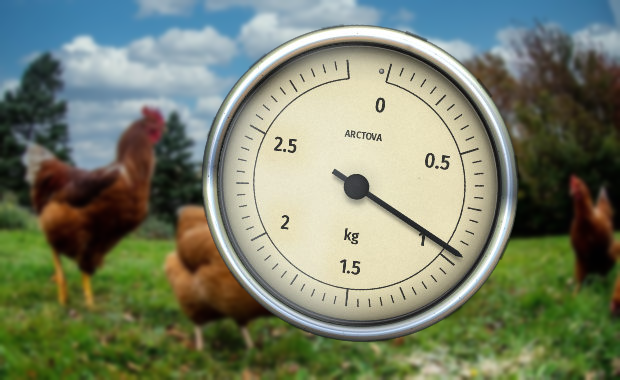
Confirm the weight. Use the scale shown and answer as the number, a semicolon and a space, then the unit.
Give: 0.95; kg
